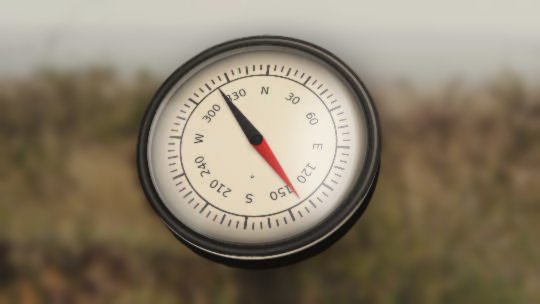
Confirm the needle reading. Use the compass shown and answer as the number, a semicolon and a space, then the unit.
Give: 140; °
